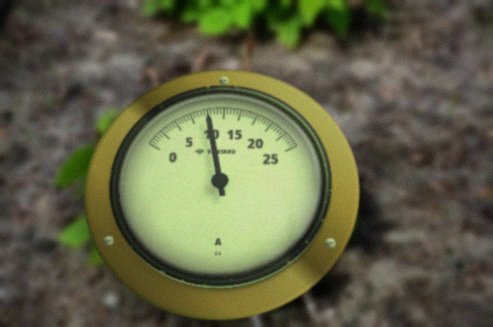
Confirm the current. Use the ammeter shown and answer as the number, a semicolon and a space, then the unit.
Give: 10; A
